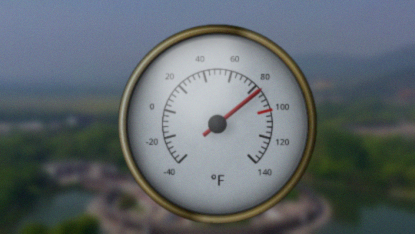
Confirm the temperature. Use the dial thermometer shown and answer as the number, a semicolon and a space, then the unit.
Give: 84; °F
